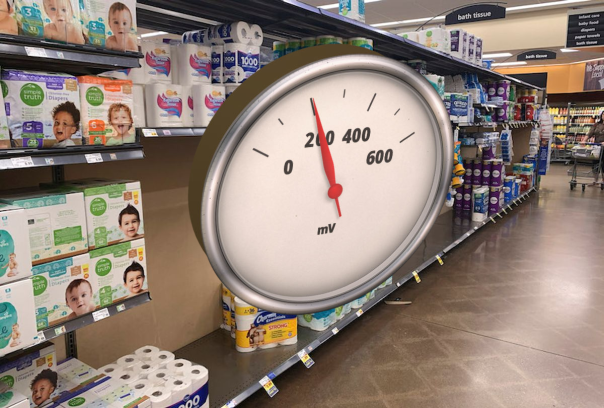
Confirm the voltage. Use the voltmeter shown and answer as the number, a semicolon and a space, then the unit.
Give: 200; mV
